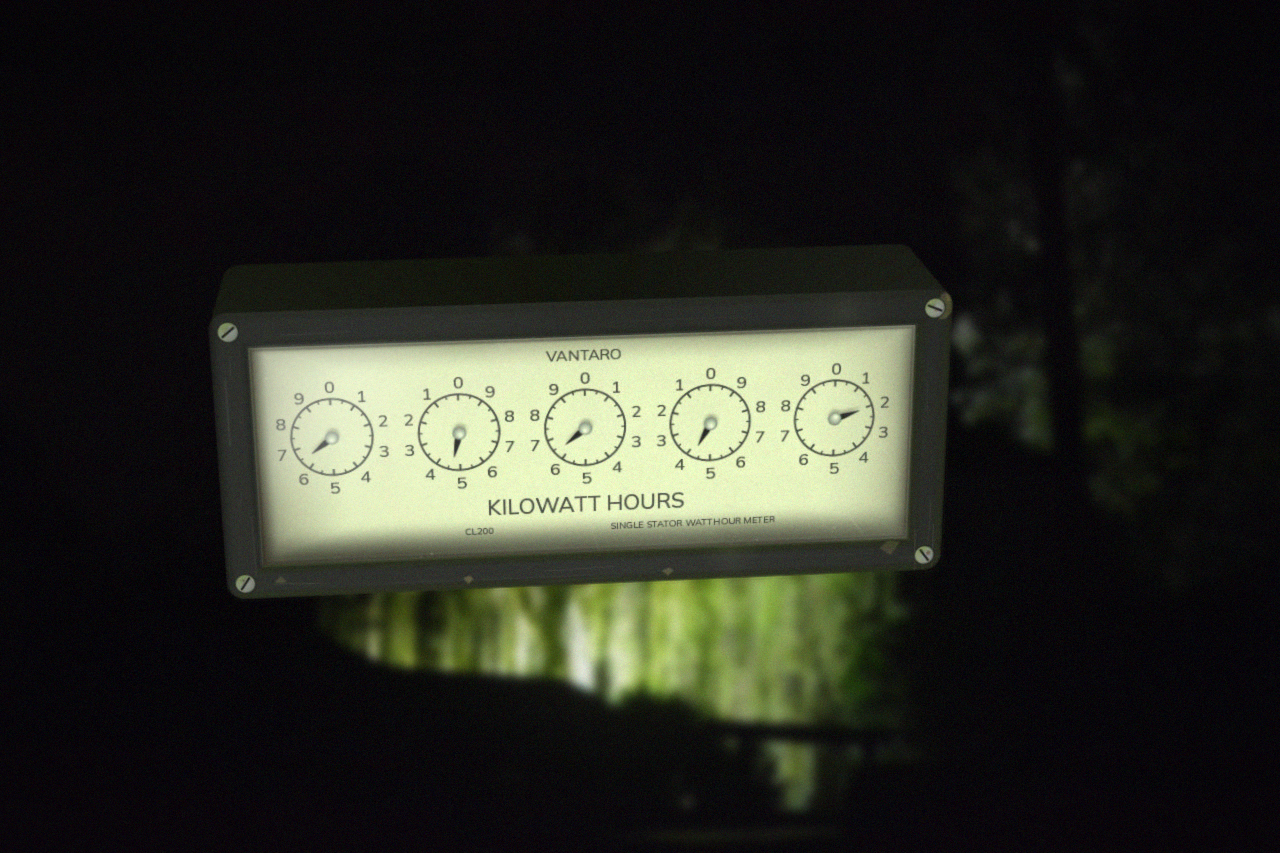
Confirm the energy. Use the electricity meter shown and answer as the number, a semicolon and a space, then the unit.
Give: 64642; kWh
